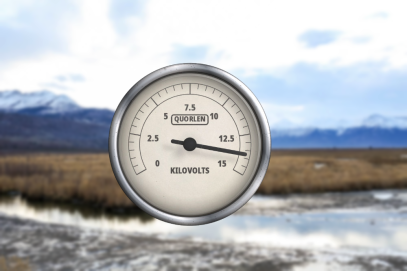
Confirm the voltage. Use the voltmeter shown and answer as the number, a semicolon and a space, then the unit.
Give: 13.75; kV
